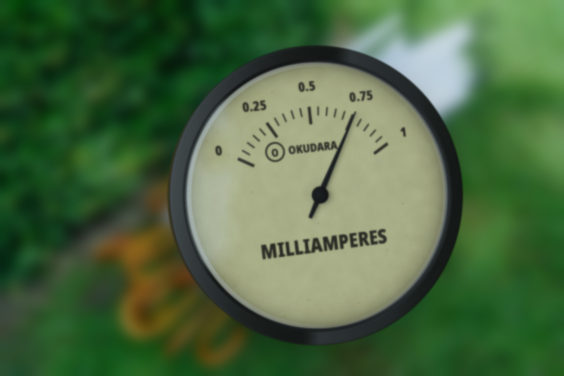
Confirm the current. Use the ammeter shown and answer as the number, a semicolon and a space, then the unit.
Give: 0.75; mA
